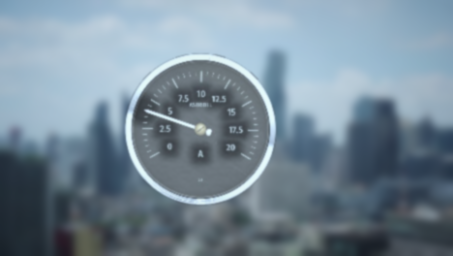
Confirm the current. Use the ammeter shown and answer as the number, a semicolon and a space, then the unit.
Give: 4; A
